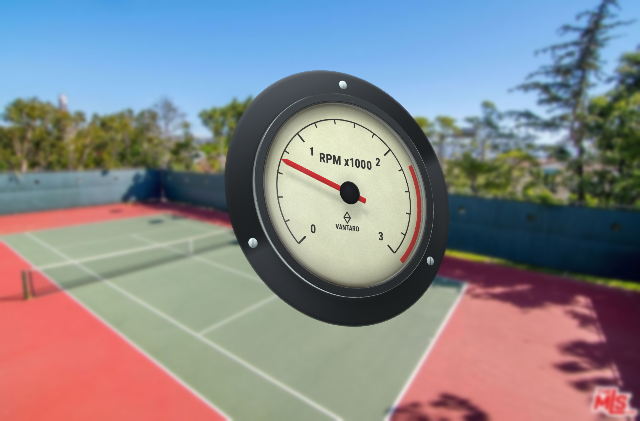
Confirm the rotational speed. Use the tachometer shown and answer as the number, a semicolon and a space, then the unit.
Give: 700; rpm
